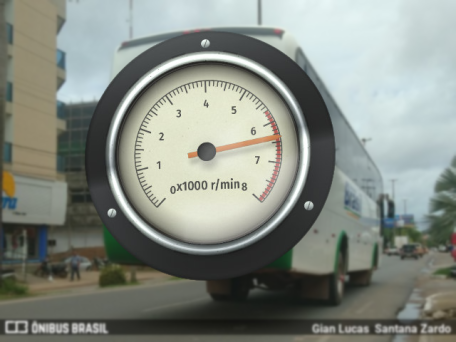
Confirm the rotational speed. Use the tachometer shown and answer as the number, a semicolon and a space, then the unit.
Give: 6400; rpm
